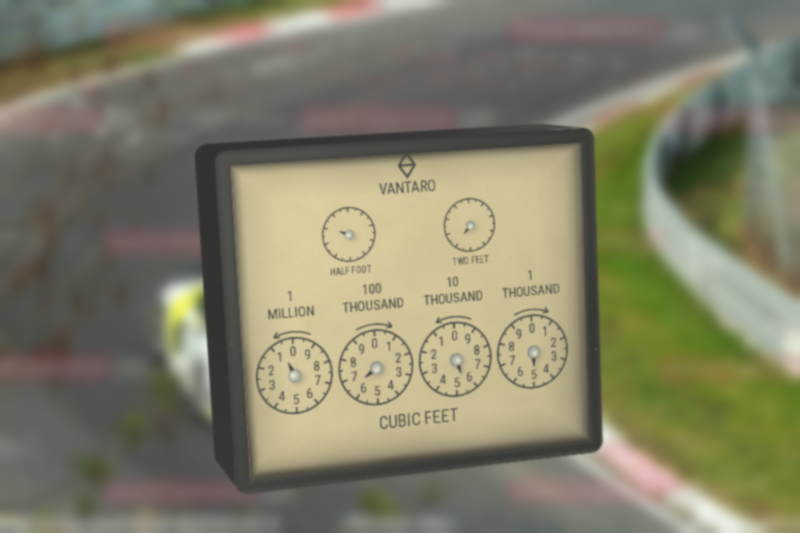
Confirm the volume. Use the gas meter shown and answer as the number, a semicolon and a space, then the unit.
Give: 65500; ft³
